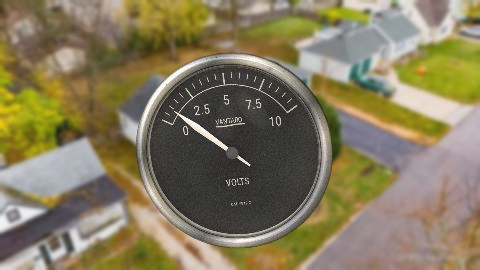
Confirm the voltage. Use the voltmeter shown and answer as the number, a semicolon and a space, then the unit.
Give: 1; V
